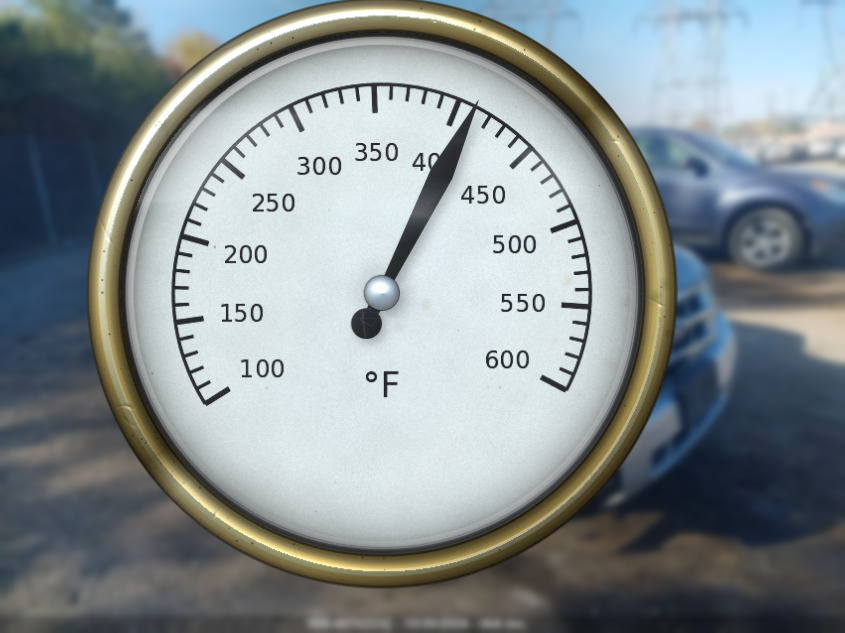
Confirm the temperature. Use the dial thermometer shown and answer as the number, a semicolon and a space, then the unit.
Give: 410; °F
